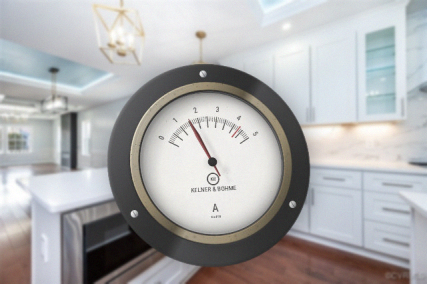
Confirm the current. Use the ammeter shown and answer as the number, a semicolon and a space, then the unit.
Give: 1.5; A
